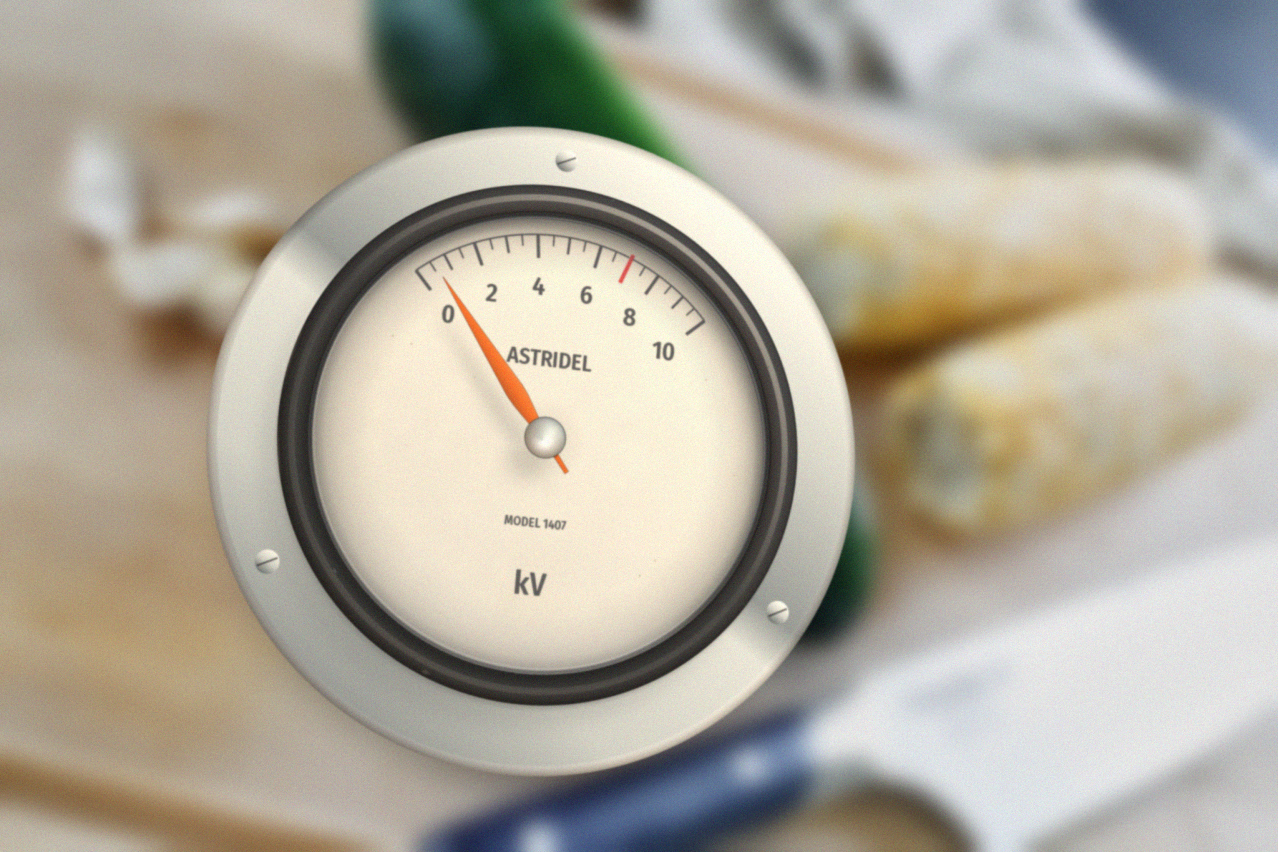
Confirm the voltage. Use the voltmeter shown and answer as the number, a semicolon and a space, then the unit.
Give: 0.5; kV
